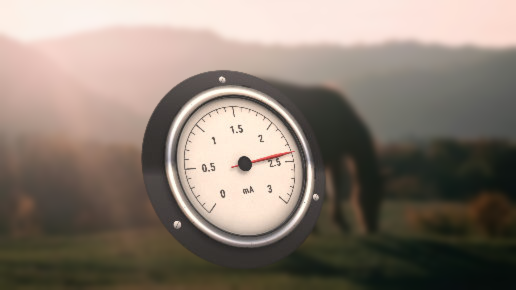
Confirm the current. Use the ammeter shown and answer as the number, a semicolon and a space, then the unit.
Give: 2.4; mA
